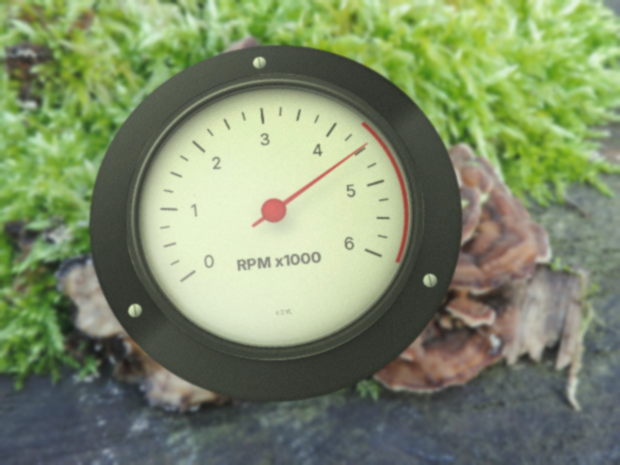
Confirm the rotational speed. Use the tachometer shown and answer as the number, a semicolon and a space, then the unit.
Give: 4500; rpm
